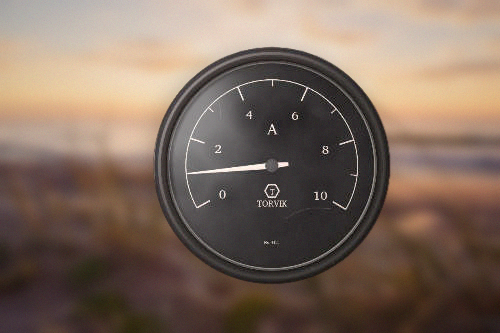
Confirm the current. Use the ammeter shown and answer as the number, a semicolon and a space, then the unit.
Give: 1; A
